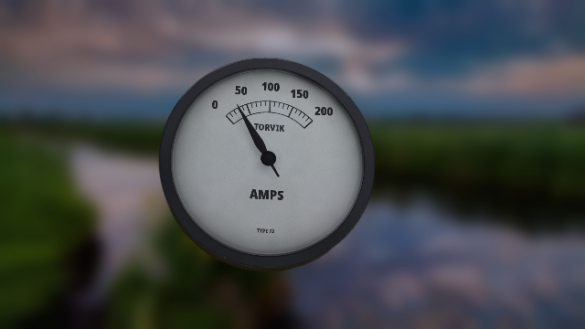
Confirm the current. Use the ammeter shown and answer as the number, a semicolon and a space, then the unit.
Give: 30; A
